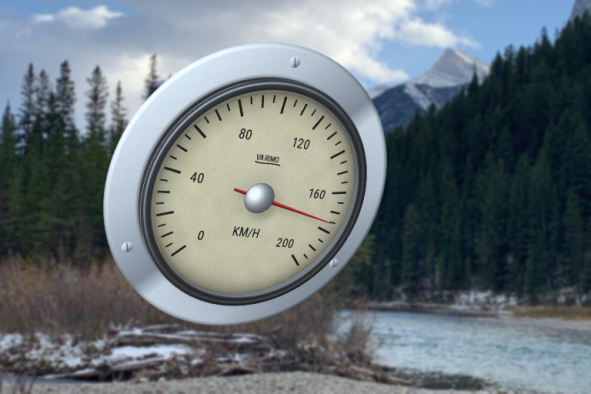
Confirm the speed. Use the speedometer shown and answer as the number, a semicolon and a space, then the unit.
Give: 175; km/h
